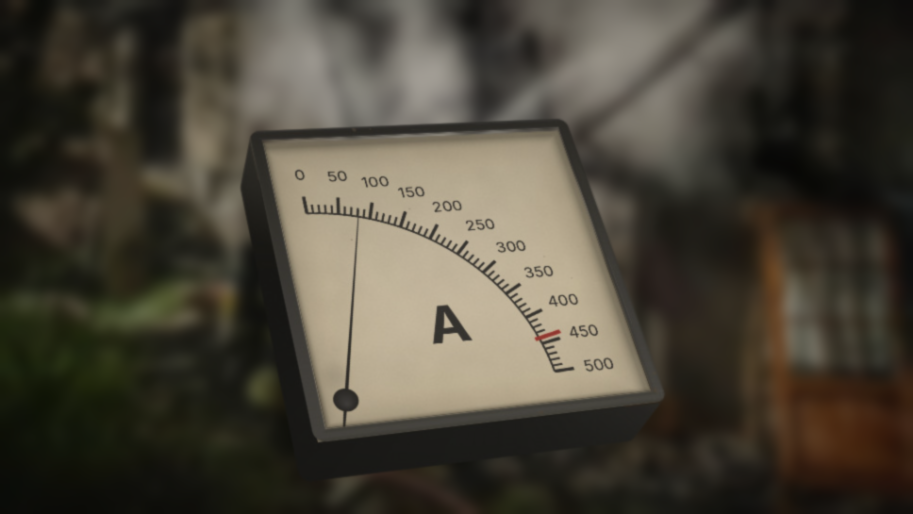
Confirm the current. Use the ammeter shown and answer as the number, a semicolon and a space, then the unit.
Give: 80; A
